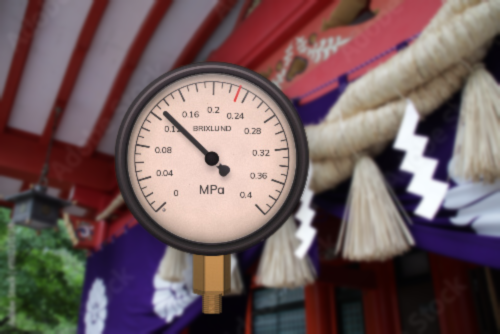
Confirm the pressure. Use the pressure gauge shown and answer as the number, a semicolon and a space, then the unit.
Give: 0.13; MPa
